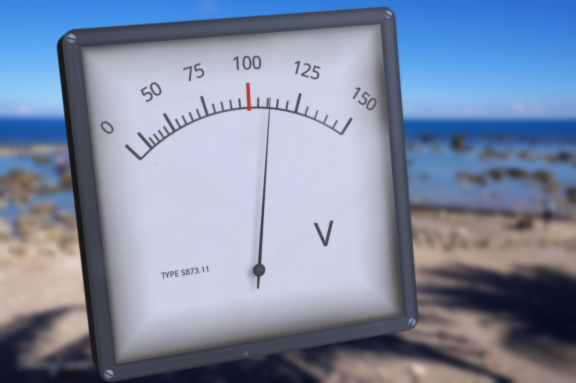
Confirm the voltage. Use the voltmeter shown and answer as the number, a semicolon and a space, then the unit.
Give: 110; V
